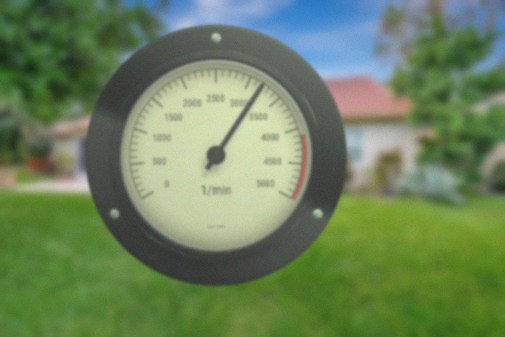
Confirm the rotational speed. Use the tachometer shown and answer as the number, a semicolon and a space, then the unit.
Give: 3200; rpm
